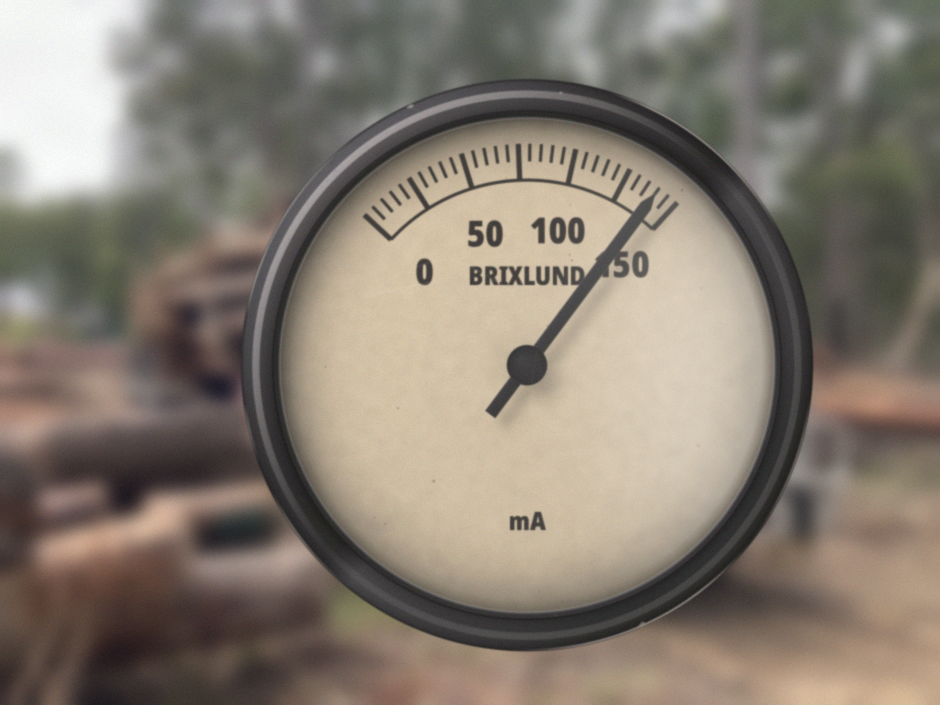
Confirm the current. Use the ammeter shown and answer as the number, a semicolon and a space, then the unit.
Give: 140; mA
